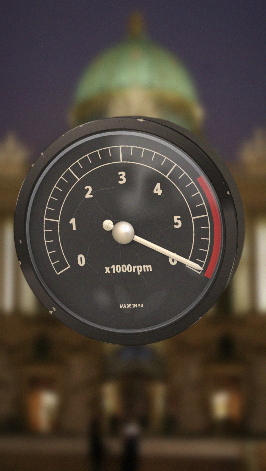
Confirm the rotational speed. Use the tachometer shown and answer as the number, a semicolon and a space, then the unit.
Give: 5900; rpm
